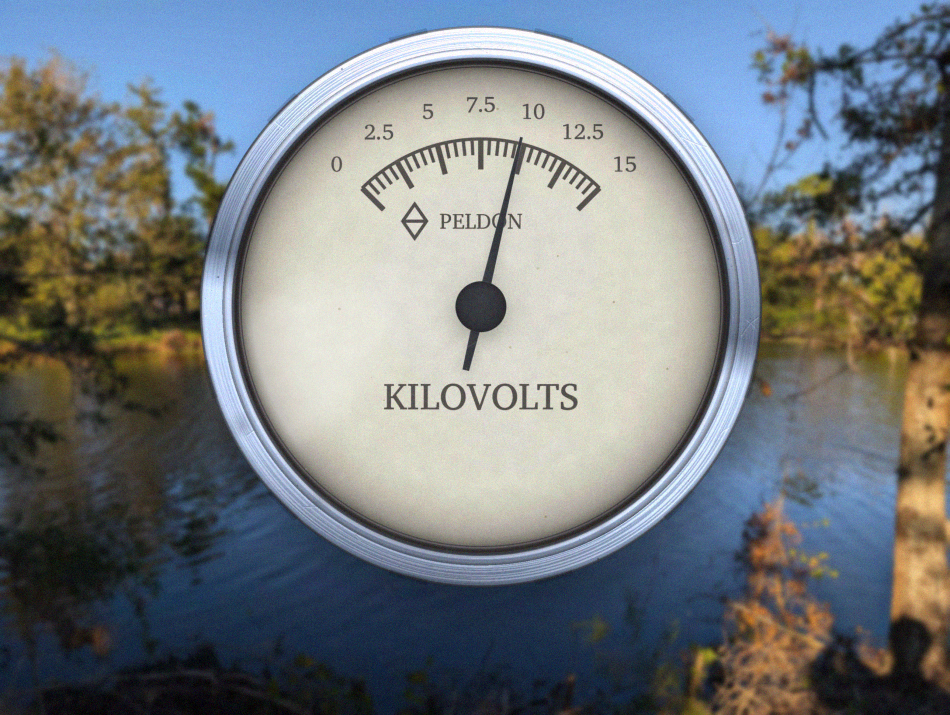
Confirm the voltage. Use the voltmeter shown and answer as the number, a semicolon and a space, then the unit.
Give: 9.75; kV
